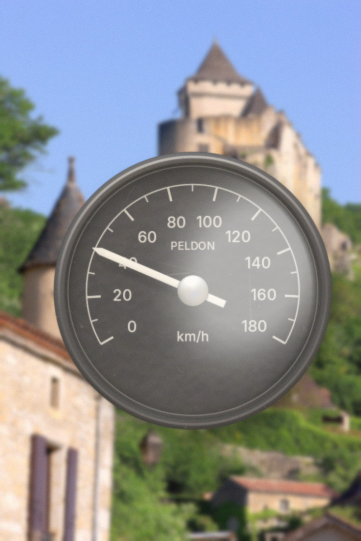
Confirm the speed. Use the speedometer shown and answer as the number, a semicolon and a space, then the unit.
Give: 40; km/h
